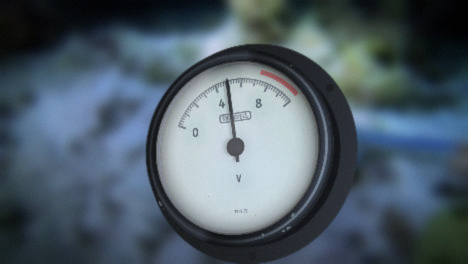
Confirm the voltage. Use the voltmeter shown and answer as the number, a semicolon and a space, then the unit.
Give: 5; V
